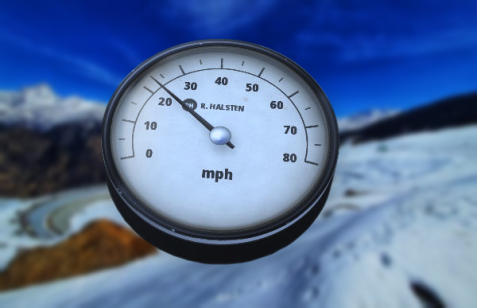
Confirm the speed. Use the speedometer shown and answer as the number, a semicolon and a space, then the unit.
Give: 22.5; mph
